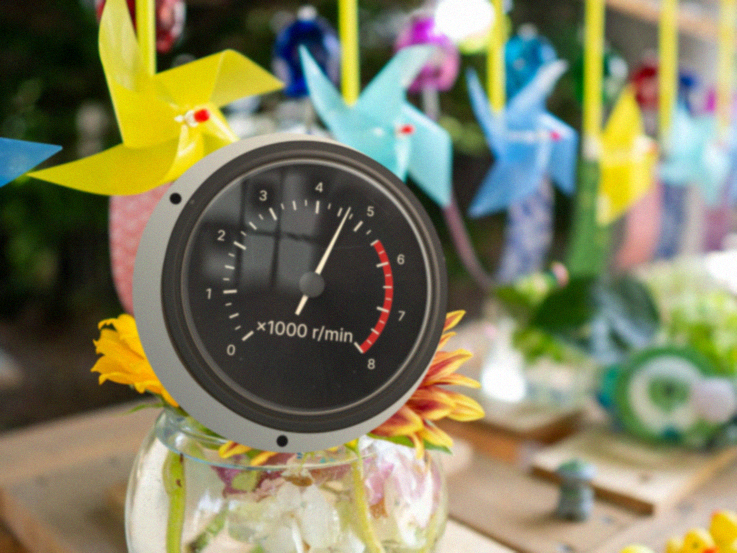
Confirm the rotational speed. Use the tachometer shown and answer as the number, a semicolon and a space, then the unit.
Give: 4625; rpm
